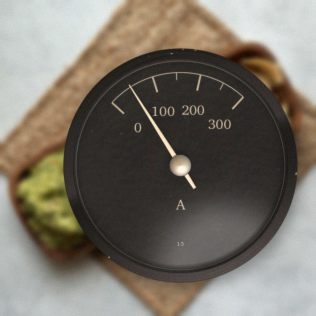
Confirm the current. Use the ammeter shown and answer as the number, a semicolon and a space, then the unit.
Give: 50; A
